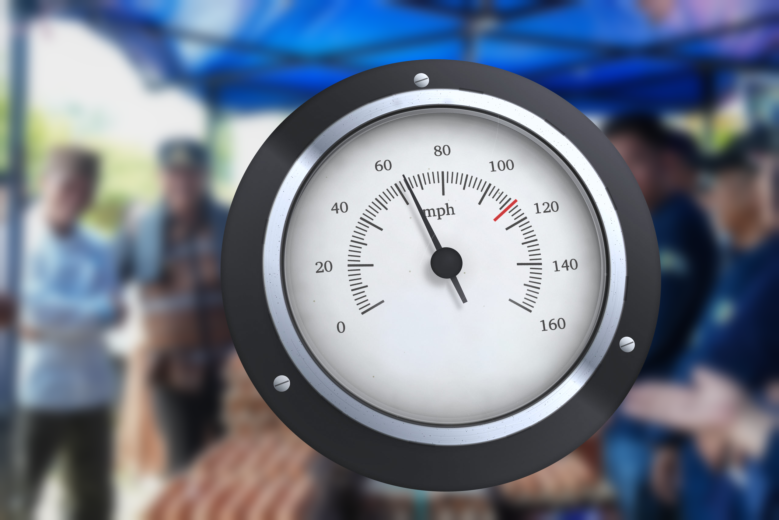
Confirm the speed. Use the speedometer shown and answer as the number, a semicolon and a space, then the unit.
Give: 64; mph
